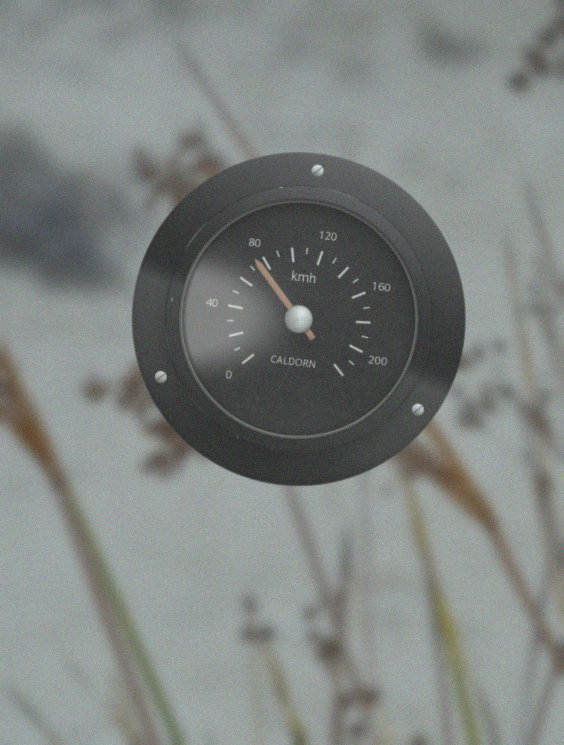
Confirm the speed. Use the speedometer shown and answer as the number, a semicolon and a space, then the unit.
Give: 75; km/h
